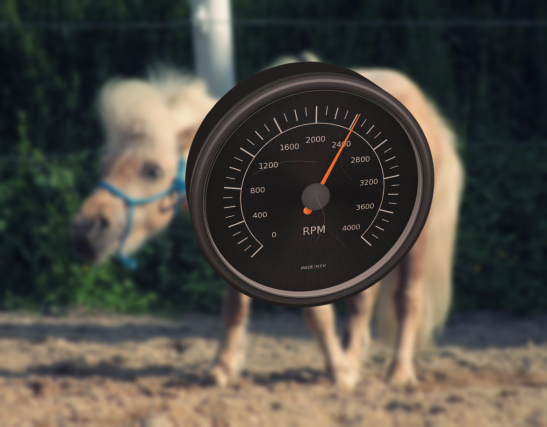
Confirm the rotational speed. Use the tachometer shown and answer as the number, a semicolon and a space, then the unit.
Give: 2400; rpm
